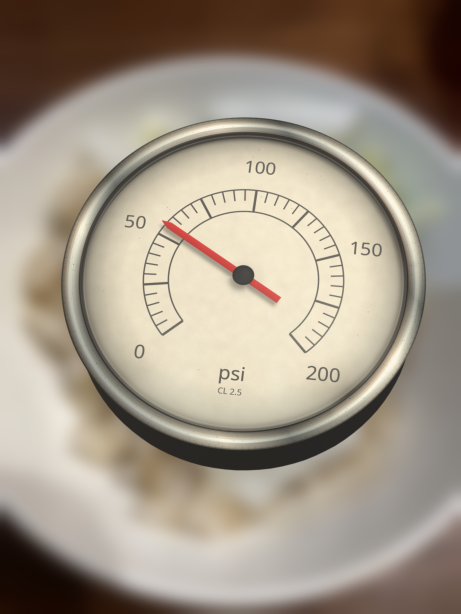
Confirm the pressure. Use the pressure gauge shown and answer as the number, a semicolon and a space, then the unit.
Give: 55; psi
